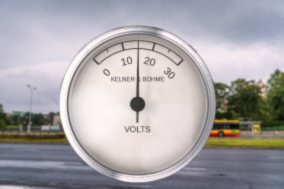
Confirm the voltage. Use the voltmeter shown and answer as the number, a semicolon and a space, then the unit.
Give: 15; V
